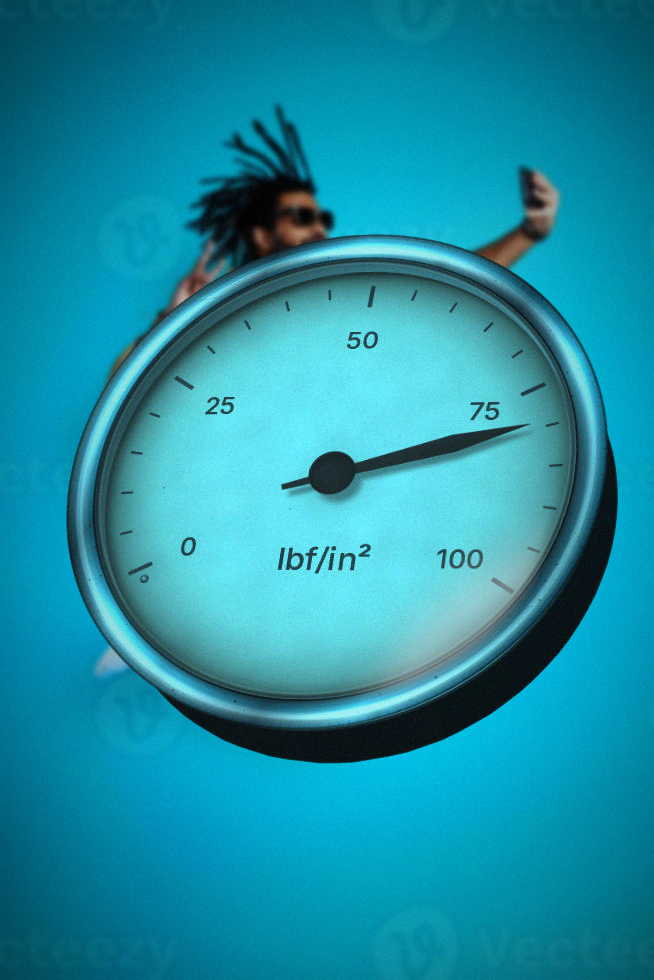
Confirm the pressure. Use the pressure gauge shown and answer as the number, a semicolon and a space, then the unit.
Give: 80; psi
